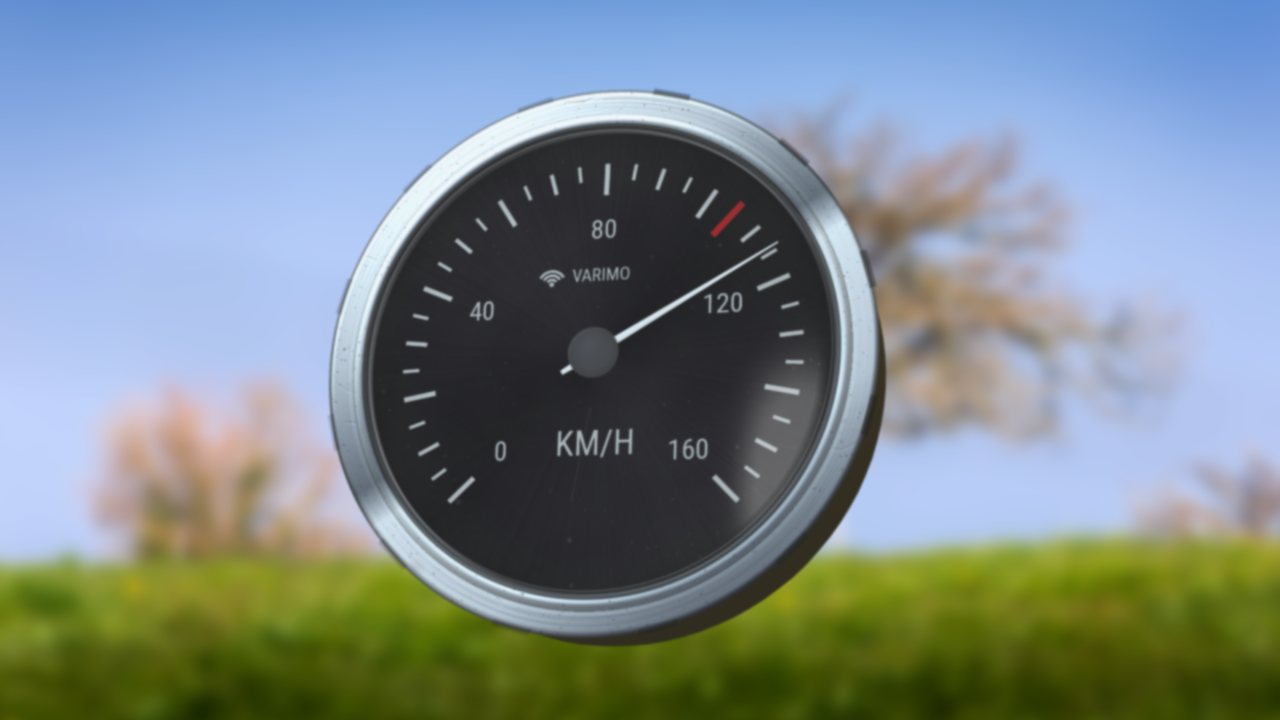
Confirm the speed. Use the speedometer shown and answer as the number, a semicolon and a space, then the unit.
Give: 115; km/h
